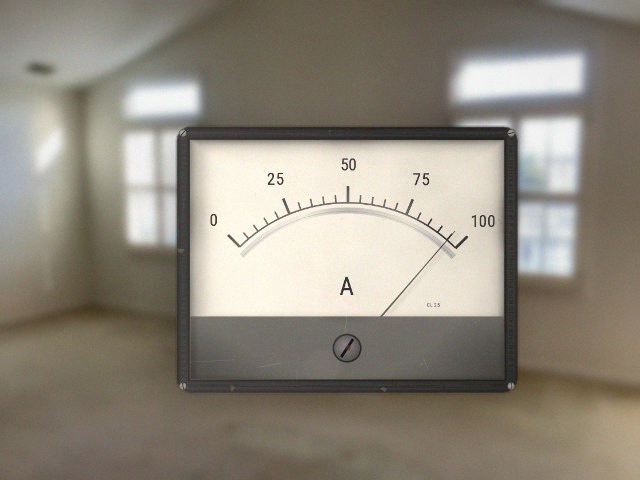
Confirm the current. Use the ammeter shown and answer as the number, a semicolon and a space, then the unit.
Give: 95; A
